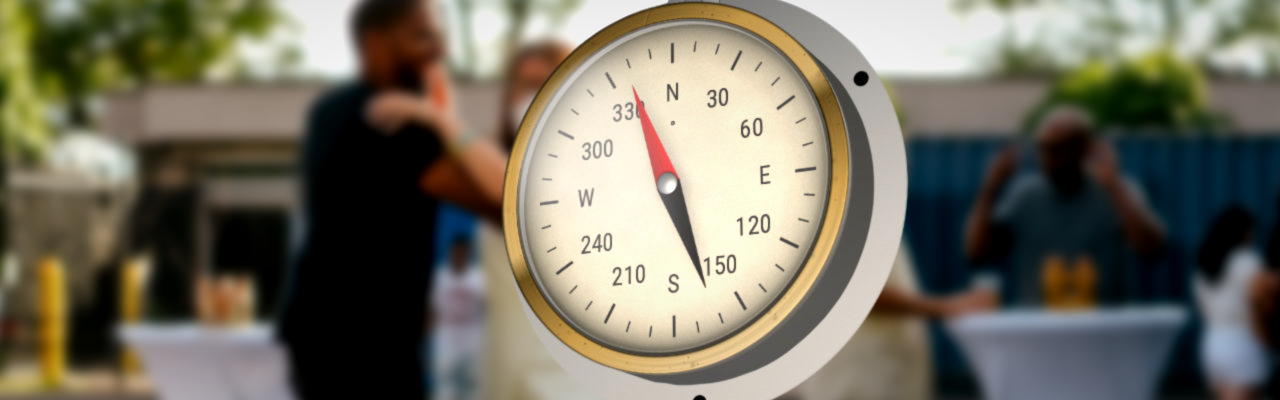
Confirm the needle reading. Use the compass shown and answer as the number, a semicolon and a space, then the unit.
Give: 340; °
